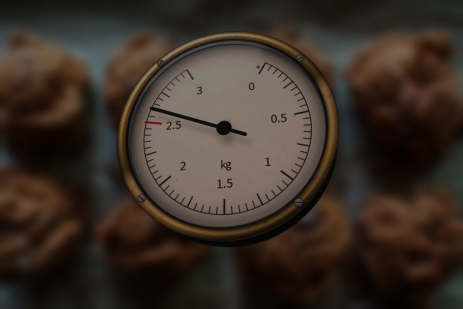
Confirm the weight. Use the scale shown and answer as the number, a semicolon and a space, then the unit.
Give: 2.6; kg
